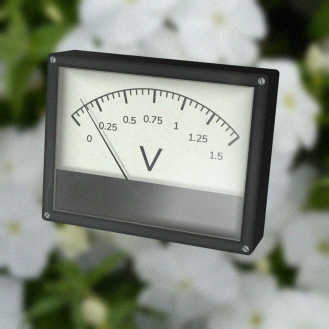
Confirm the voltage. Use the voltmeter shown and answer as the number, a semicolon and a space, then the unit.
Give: 0.15; V
